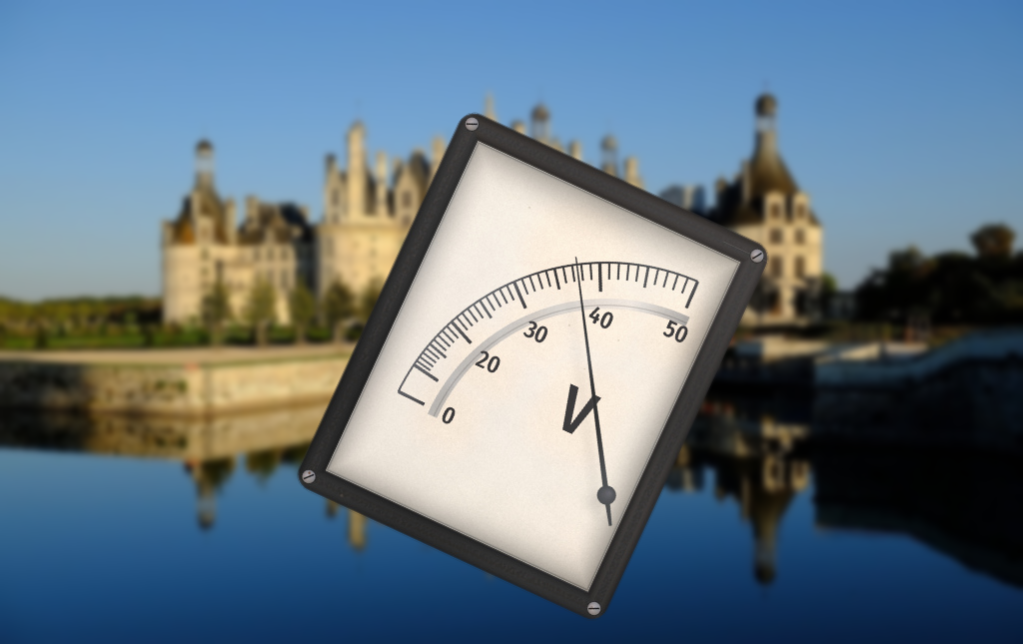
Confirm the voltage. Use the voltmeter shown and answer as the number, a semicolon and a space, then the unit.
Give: 37.5; V
